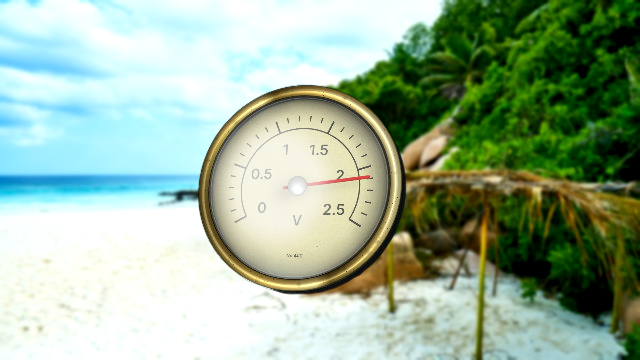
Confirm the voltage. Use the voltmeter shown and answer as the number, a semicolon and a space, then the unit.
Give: 2.1; V
